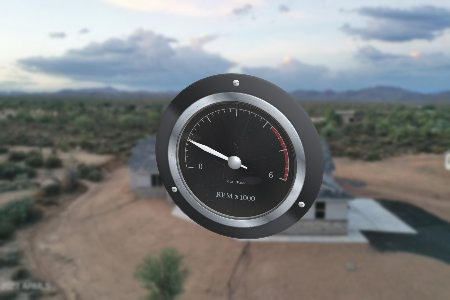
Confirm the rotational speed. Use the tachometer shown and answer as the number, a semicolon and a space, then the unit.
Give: 1000; rpm
